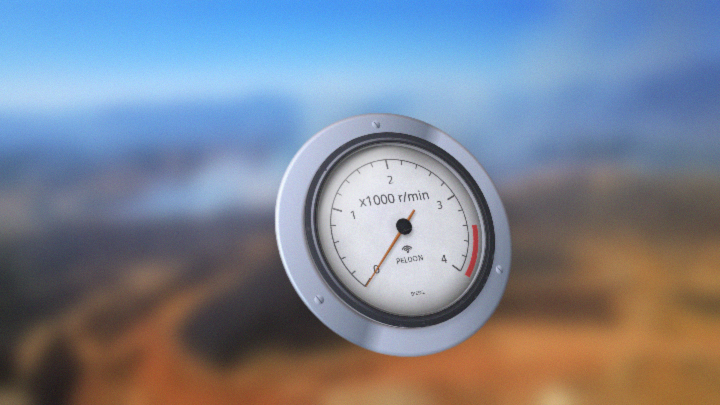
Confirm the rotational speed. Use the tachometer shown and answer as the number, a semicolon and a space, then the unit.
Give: 0; rpm
